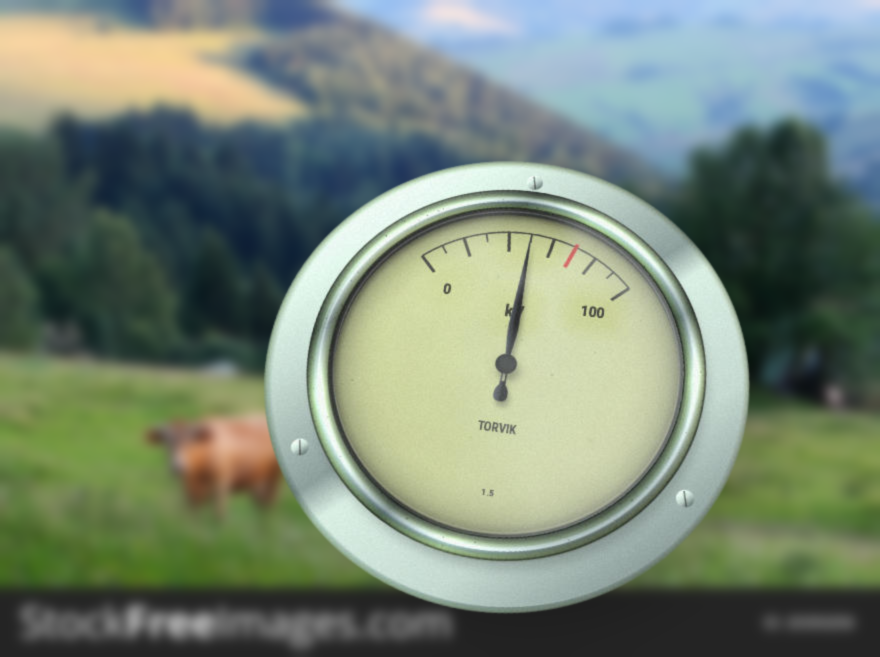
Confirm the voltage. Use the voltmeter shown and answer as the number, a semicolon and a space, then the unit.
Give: 50; kV
